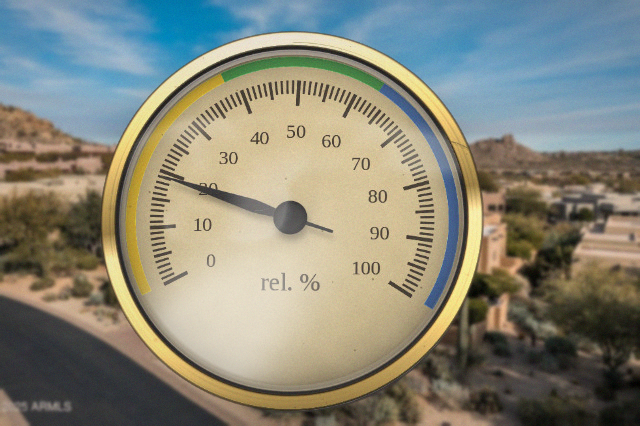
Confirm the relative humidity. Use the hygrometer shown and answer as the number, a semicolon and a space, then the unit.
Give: 19; %
